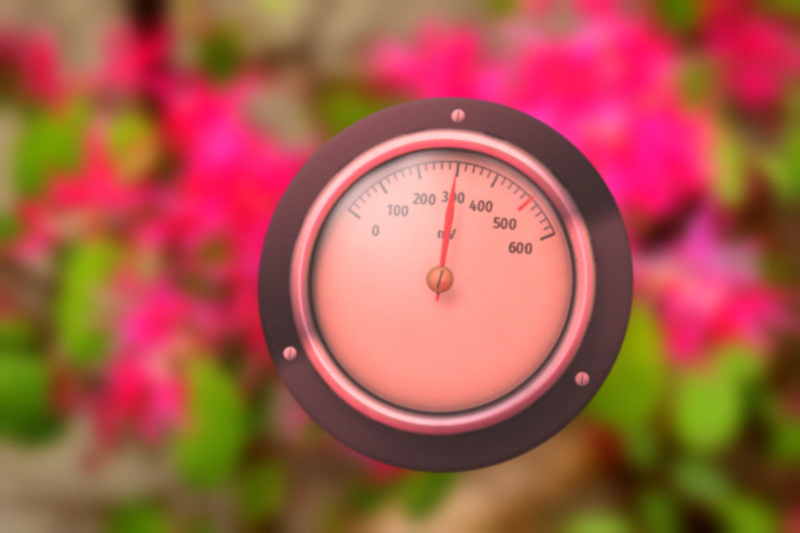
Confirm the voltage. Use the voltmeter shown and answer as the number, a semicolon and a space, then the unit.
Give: 300; mV
